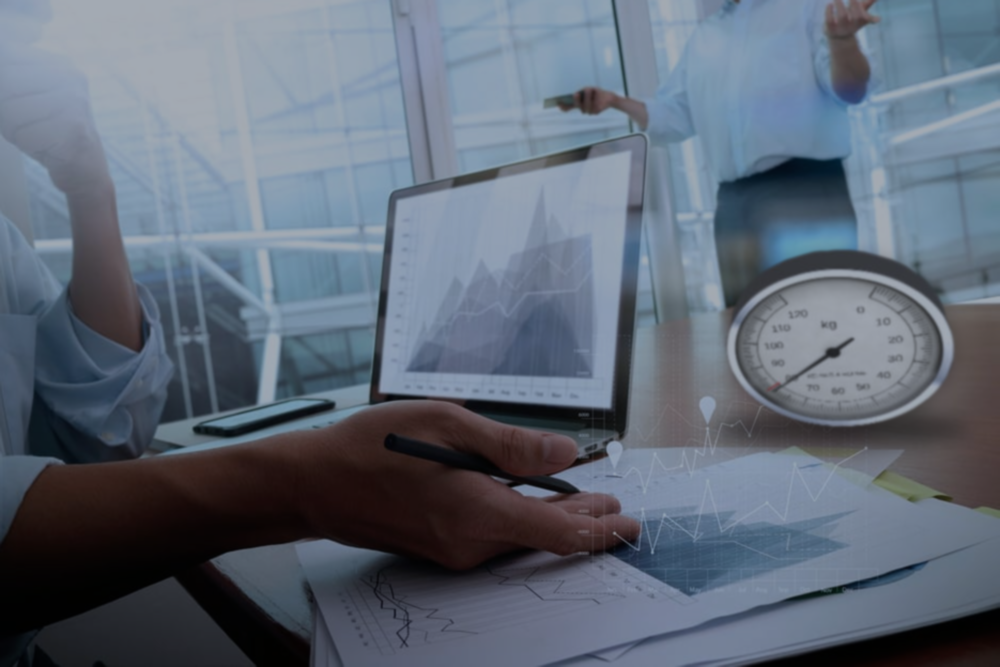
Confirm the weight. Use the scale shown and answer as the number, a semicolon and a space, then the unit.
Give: 80; kg
